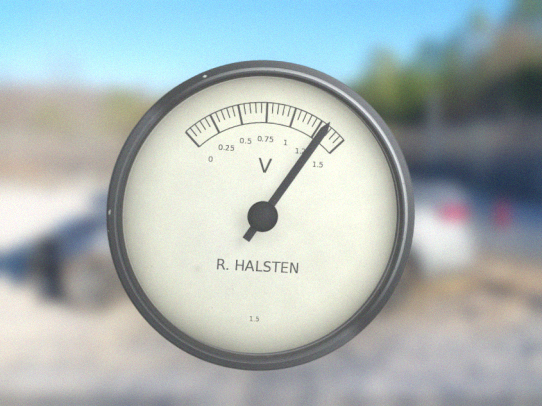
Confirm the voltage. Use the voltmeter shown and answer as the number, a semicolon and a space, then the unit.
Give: 1.3; V
